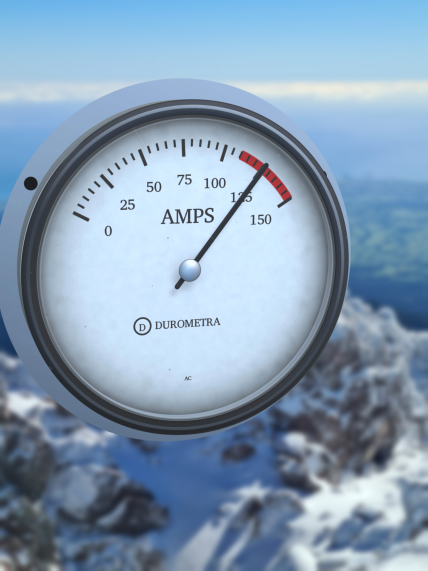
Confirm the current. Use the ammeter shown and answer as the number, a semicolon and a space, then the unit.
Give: 125; A
